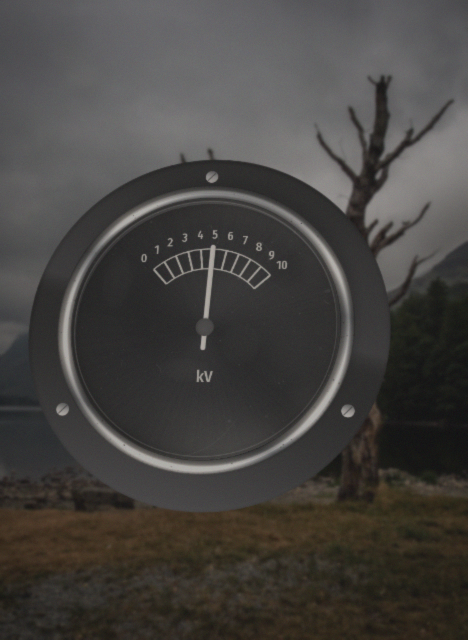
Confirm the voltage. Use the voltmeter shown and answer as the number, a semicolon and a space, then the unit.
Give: 5; kV
